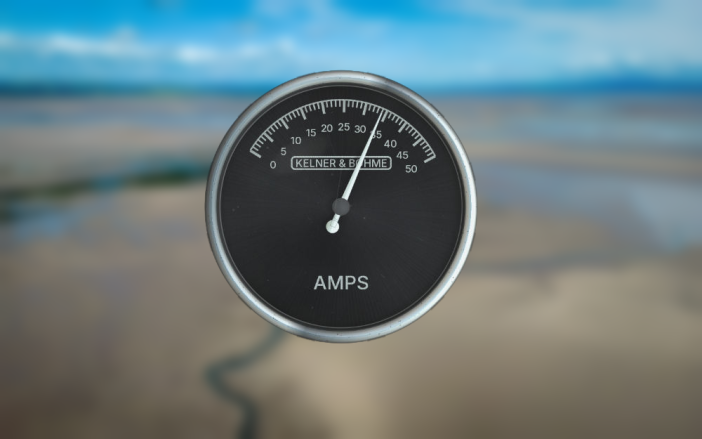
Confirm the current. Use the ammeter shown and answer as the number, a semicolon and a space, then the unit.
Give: 34; A
